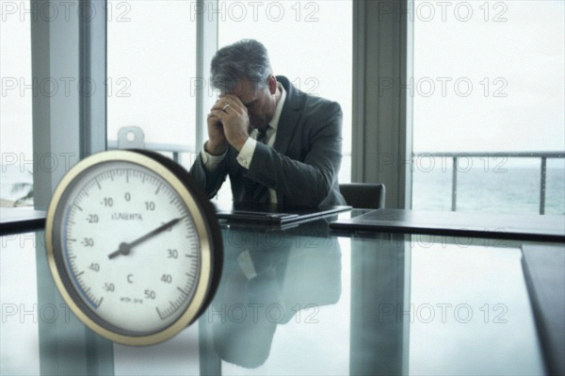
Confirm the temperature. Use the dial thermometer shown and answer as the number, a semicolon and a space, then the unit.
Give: 20; °C
